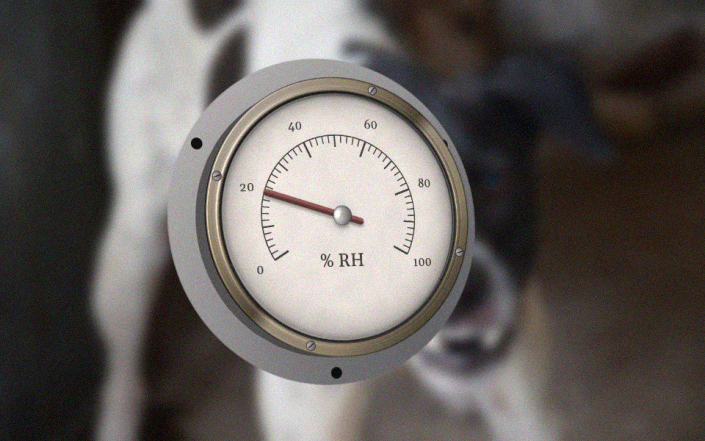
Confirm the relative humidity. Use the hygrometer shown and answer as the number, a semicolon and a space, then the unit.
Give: 20; %
